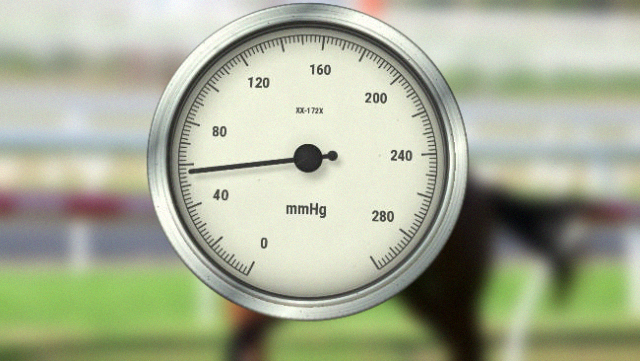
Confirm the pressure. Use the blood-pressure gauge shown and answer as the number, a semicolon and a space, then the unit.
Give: 56; mmHg
